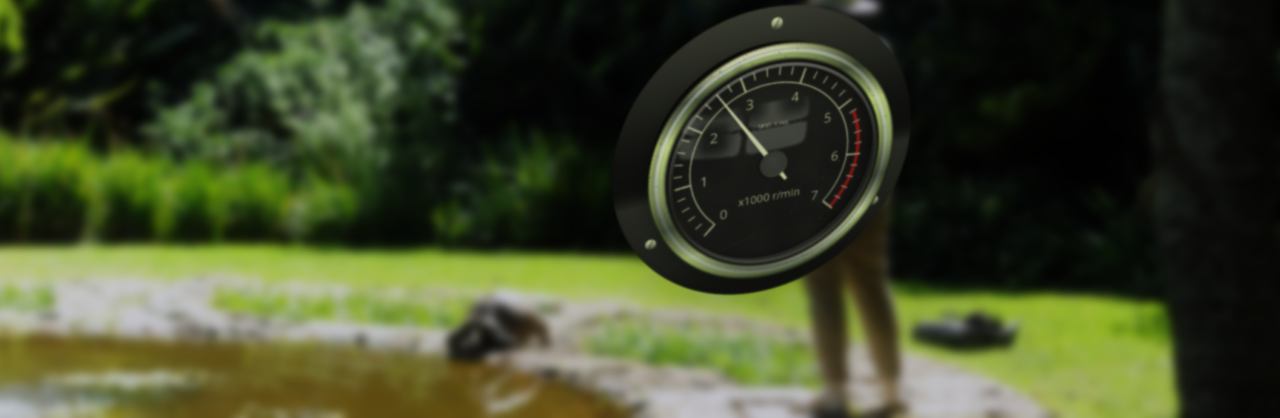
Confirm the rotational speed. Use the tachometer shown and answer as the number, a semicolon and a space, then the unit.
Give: 2600; rpm
